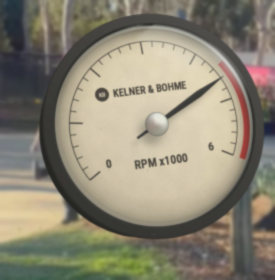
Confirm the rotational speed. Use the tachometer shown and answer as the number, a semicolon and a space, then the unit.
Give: 4600; rpm
